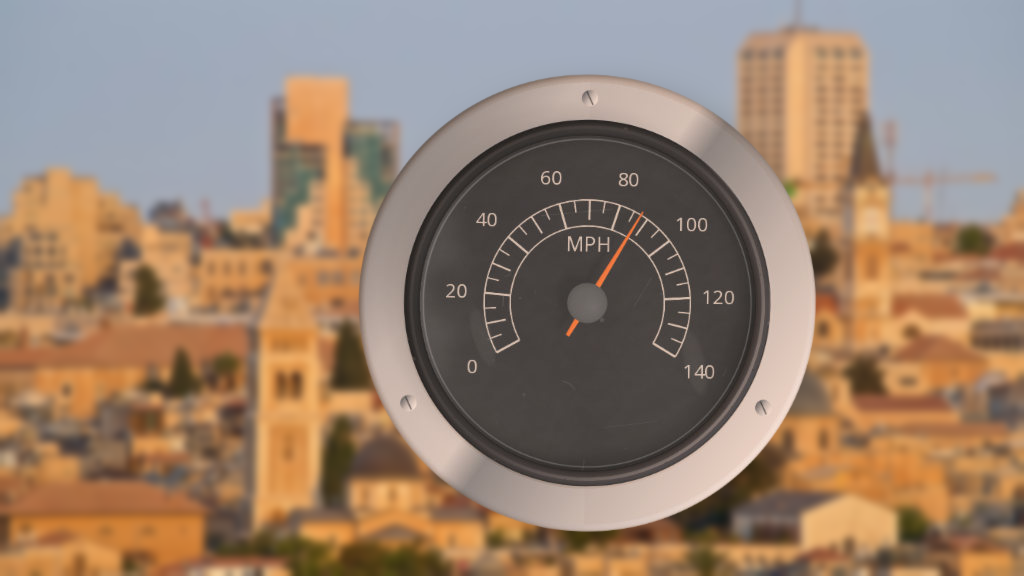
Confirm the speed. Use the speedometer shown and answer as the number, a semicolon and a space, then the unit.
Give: 87.5; mph
